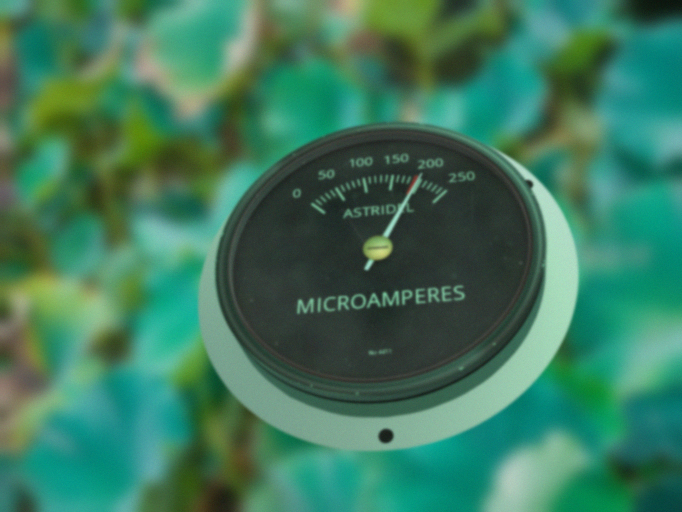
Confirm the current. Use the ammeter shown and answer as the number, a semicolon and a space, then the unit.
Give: 200; µA
